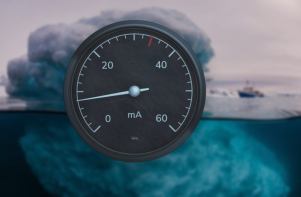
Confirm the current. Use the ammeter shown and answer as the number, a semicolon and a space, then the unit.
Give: 8; mA
